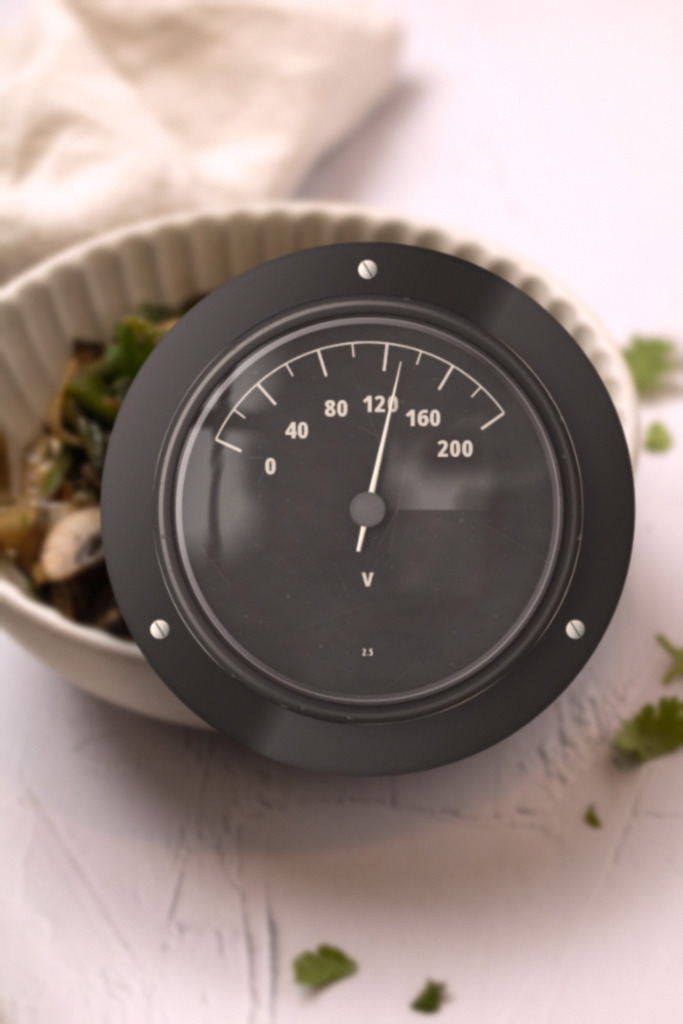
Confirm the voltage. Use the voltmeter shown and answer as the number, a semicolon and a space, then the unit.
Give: 130; V
